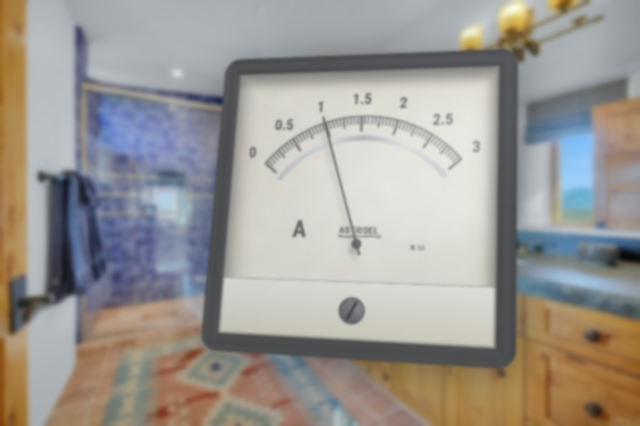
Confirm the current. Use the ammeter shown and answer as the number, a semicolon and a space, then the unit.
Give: 1; A
